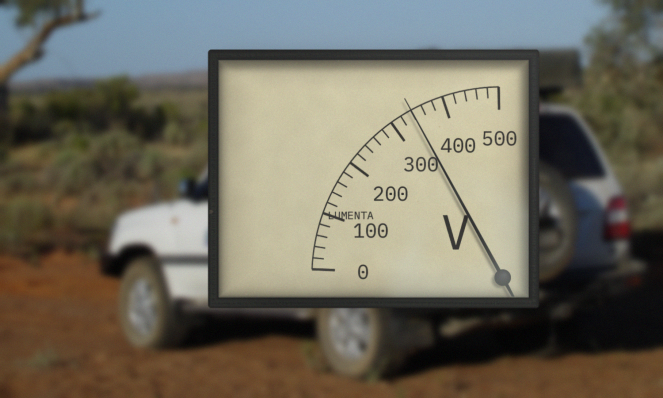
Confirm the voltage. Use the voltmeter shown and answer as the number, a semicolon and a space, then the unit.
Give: 340; V
